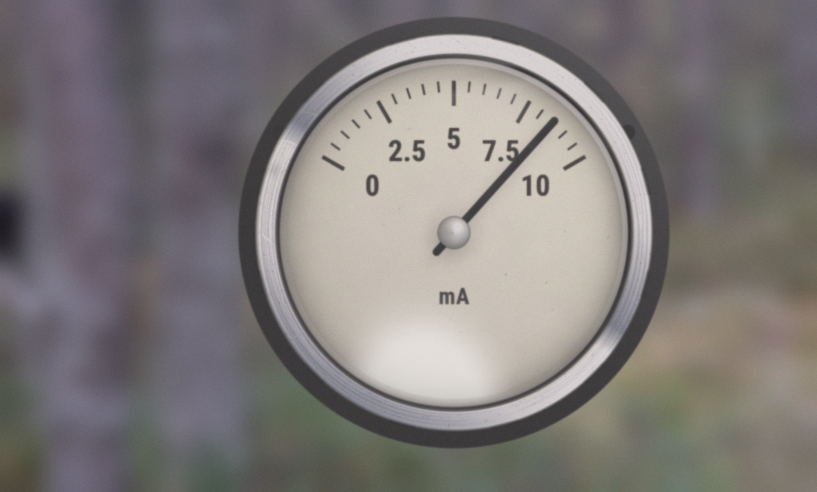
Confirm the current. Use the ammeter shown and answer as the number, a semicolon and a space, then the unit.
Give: 8.5; mA
